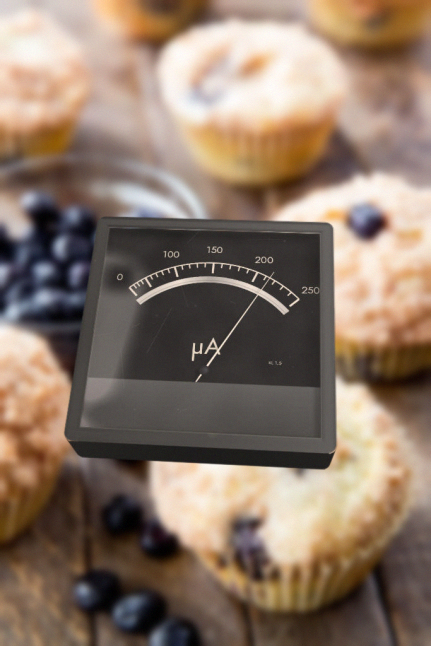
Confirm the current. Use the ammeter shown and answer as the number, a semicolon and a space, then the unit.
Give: 215; µA
